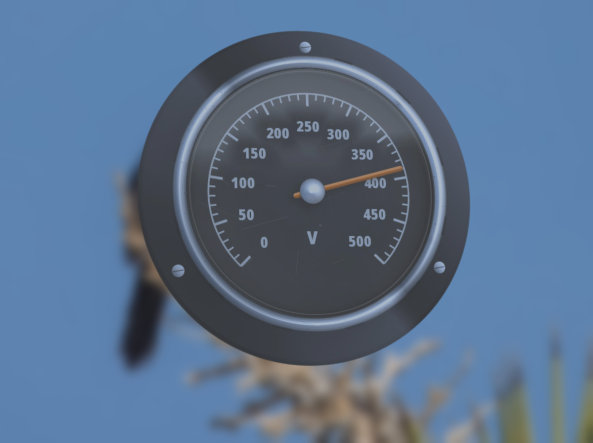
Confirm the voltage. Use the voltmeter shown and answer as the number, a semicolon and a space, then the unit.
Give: 390; V
